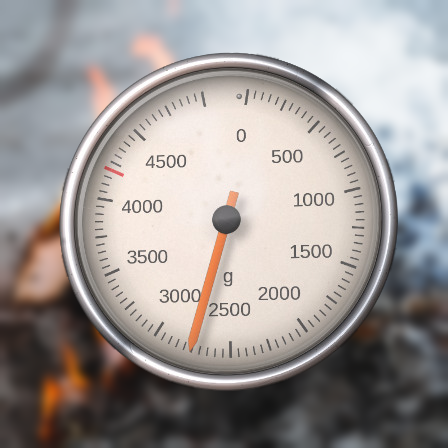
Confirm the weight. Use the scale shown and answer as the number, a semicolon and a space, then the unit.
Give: 2750; g
